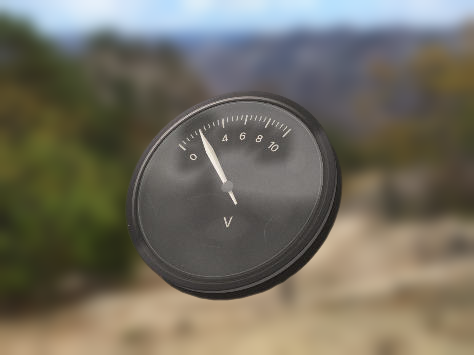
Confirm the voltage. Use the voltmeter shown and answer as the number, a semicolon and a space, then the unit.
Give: 2; V
